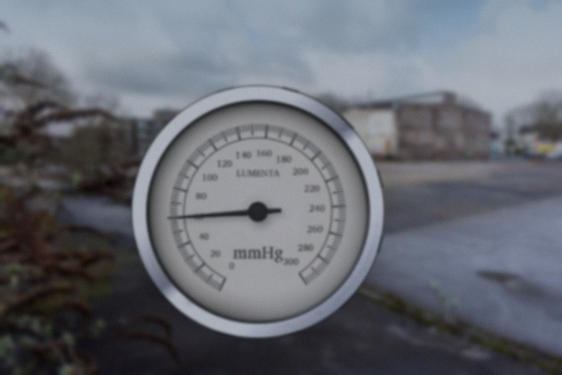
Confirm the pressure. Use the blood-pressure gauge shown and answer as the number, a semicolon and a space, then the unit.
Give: 60; mmHg
